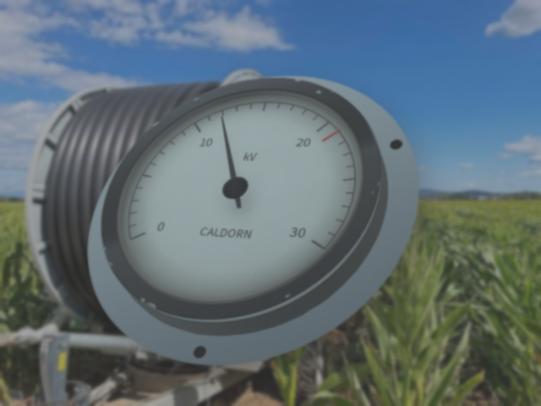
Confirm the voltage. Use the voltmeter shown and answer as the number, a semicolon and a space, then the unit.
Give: 12; kV
